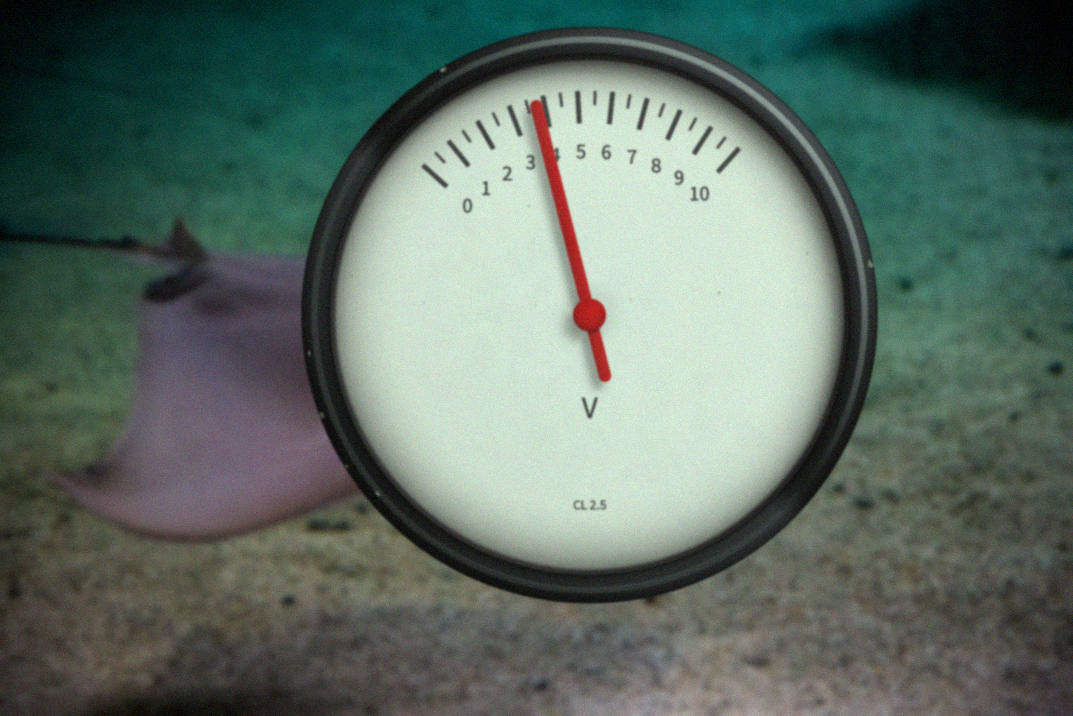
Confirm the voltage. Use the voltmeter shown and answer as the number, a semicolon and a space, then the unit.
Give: 3.75; V
